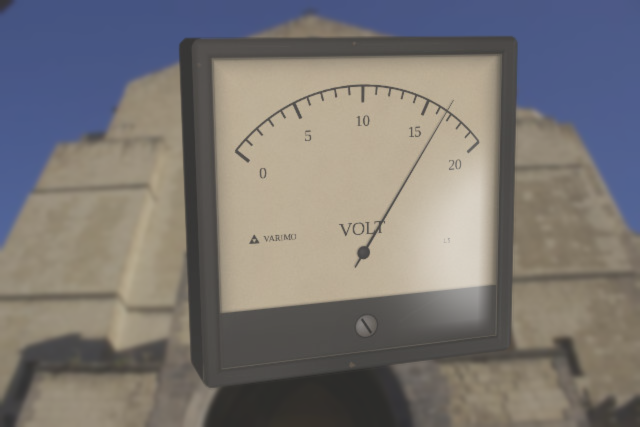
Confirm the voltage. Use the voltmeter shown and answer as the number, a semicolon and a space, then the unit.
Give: 16.5; V
